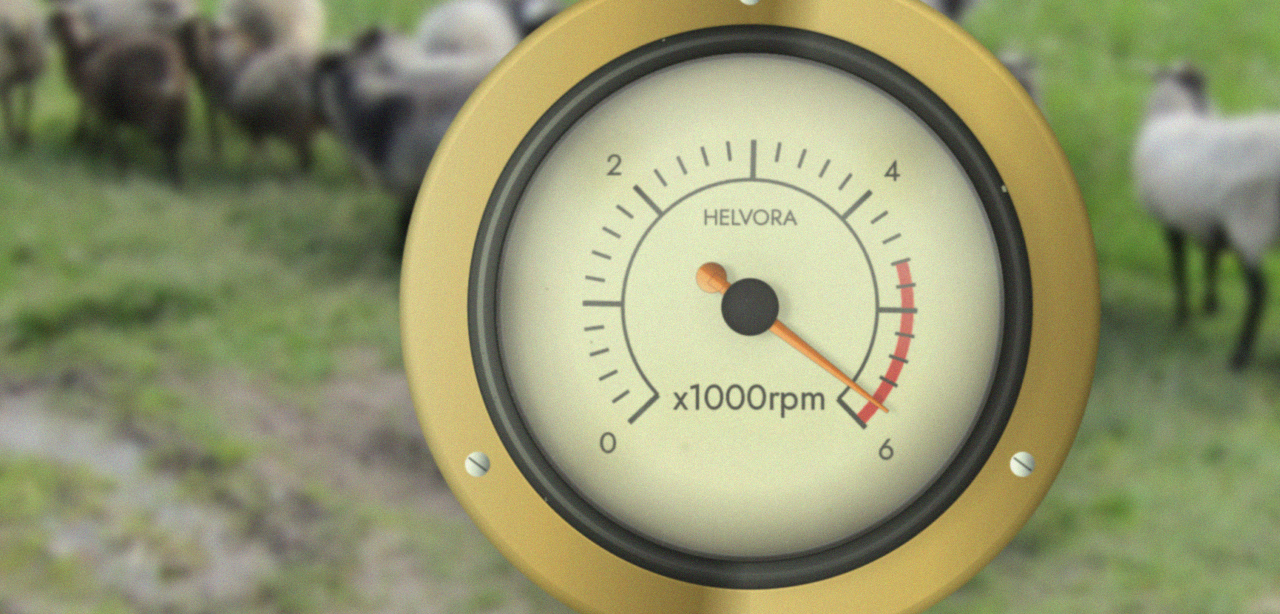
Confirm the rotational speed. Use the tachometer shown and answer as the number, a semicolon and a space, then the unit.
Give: 5800; rpm
